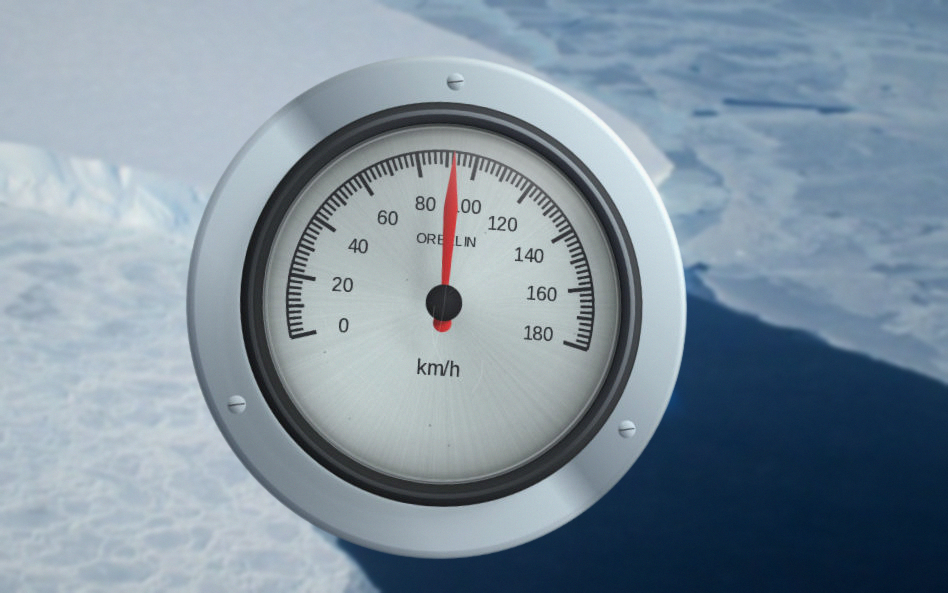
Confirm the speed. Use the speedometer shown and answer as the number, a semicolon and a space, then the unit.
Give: 92; km/h
